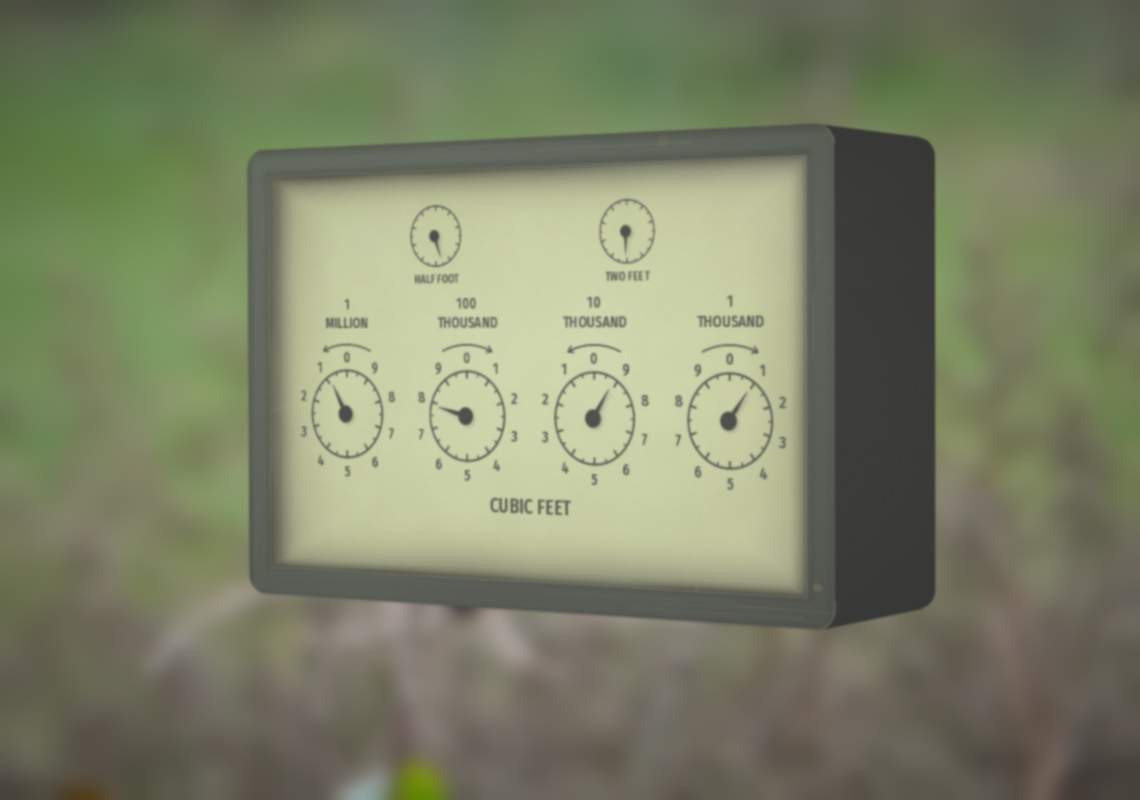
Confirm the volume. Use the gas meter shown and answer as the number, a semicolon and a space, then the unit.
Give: 79100; ft³
